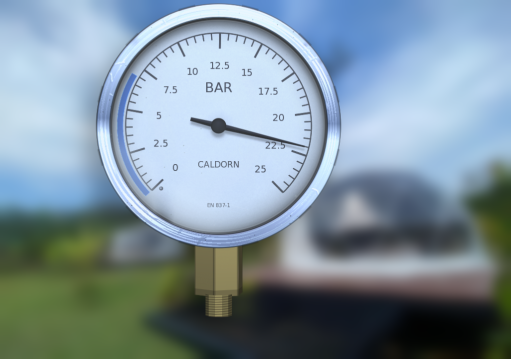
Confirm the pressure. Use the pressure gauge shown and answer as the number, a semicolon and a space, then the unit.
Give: 22; bar
